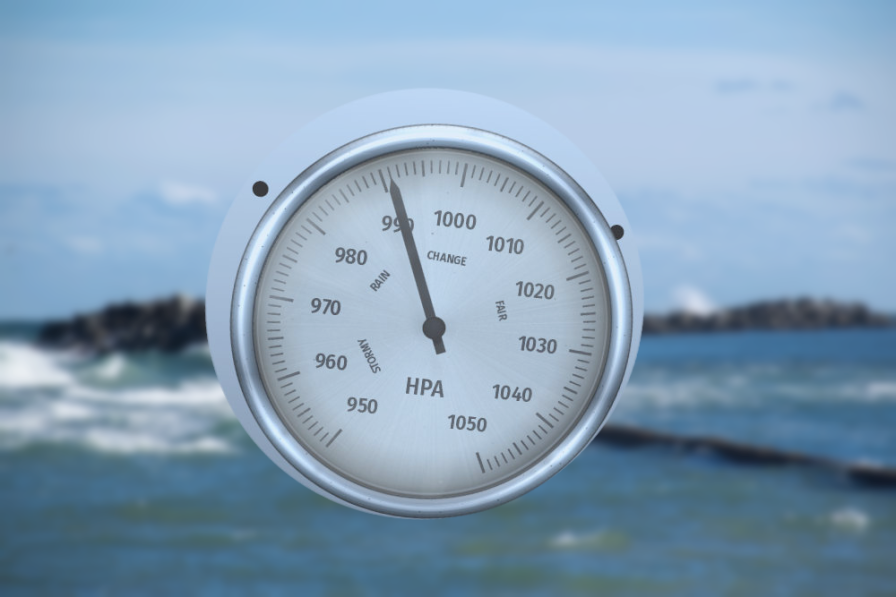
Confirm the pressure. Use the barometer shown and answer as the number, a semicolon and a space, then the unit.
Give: 991; hPa
